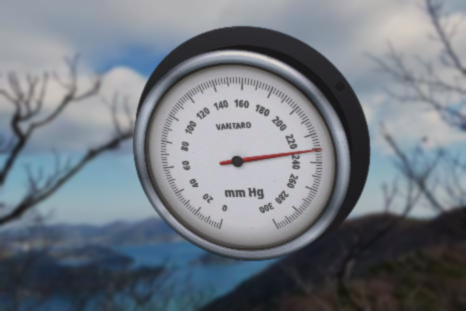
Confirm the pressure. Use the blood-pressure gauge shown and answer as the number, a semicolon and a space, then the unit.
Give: 230; mmHg
